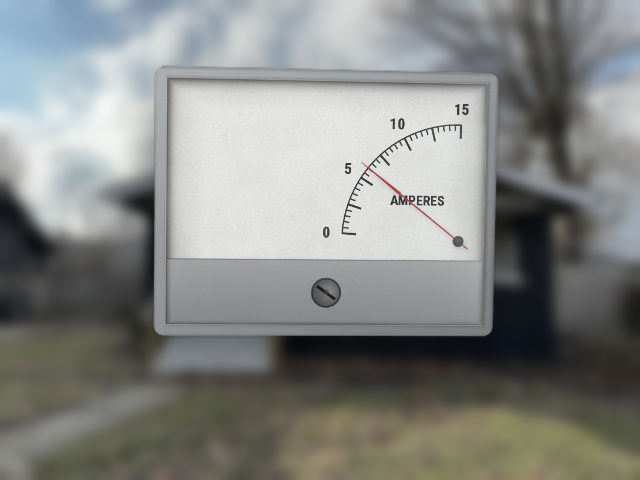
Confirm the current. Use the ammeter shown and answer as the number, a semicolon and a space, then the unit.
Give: 6; A
